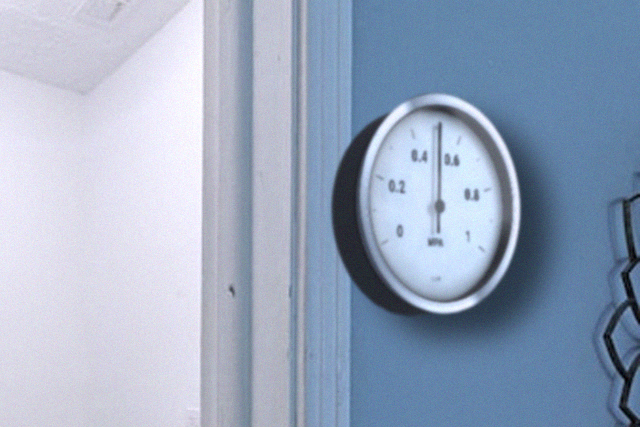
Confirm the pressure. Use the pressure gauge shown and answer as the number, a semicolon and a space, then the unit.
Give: 0.5; MPa
